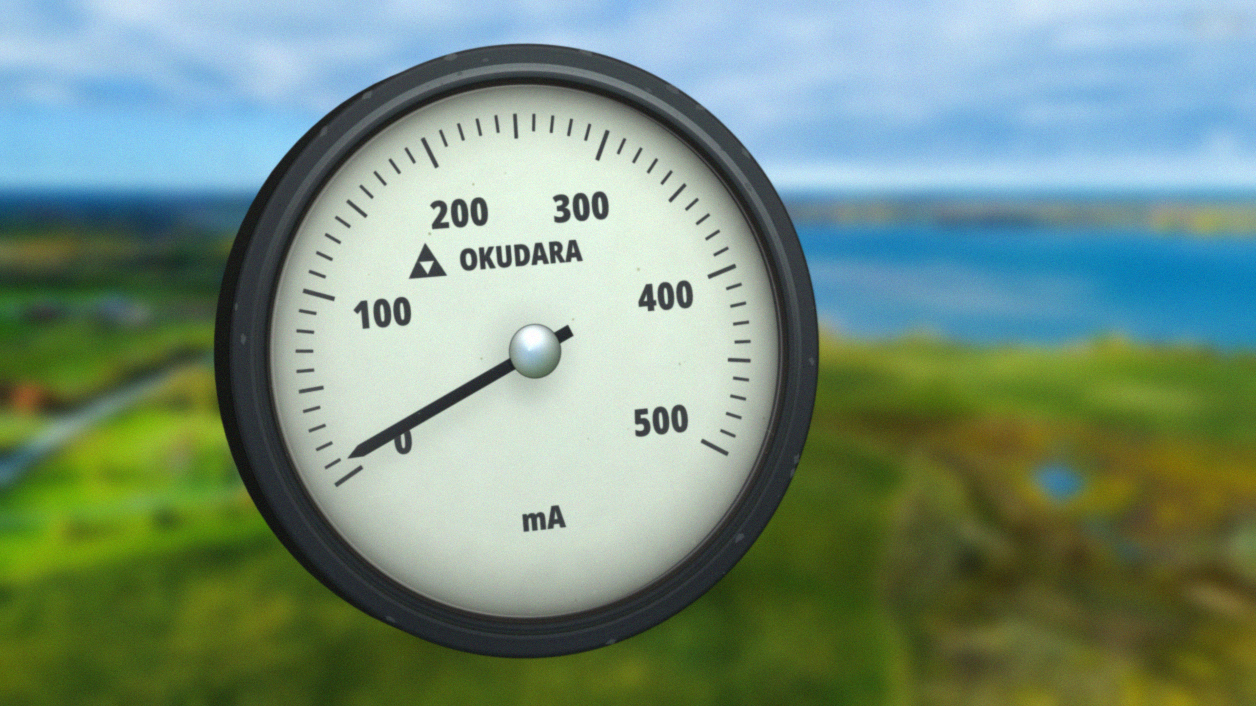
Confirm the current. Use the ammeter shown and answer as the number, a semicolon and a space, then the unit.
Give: 10; mA
